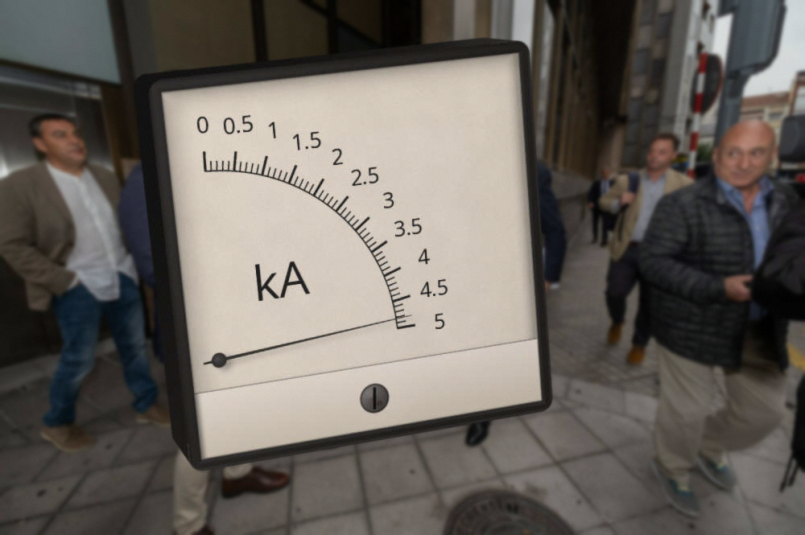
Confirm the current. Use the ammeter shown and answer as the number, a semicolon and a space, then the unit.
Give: 4.8; kA
